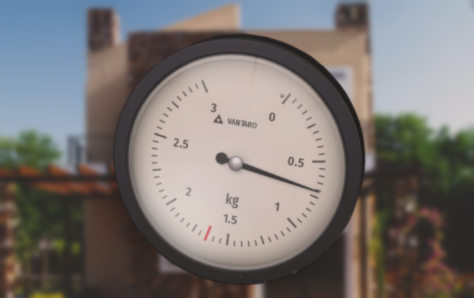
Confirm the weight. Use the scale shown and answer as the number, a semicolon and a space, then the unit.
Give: 0.7; kg
